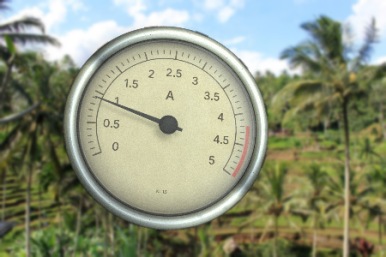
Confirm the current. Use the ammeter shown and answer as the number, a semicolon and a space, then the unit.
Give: 0.9; A
